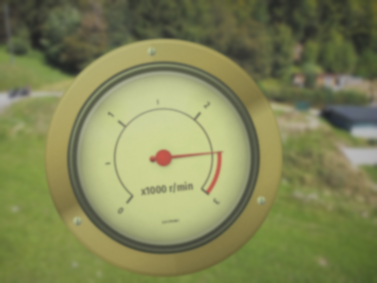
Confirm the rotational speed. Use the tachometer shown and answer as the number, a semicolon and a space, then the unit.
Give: 2500; rpm
